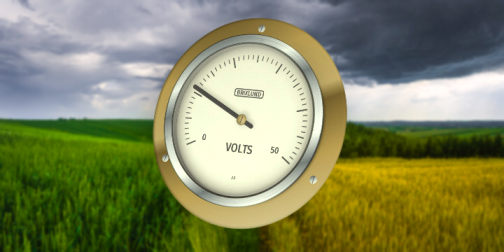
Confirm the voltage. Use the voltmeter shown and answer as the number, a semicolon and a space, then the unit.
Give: 11; V
